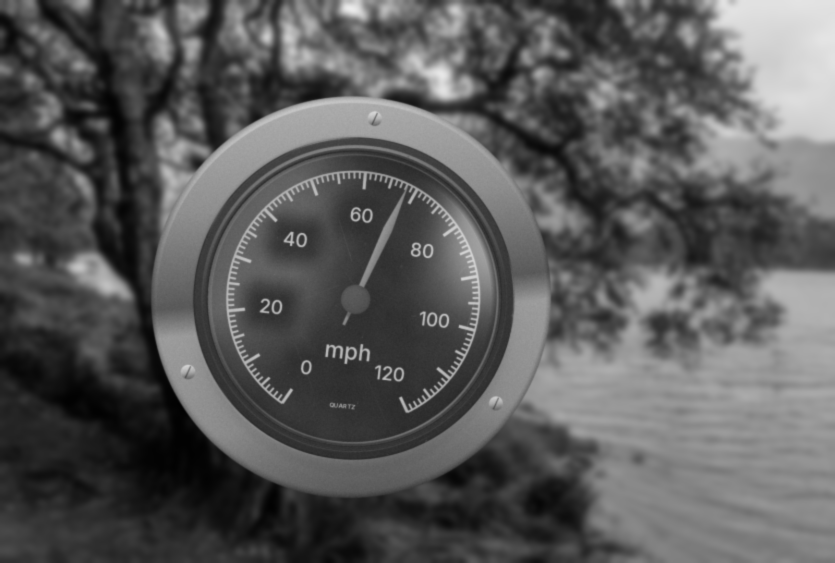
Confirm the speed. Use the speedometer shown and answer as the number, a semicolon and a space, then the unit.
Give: 68; mph
